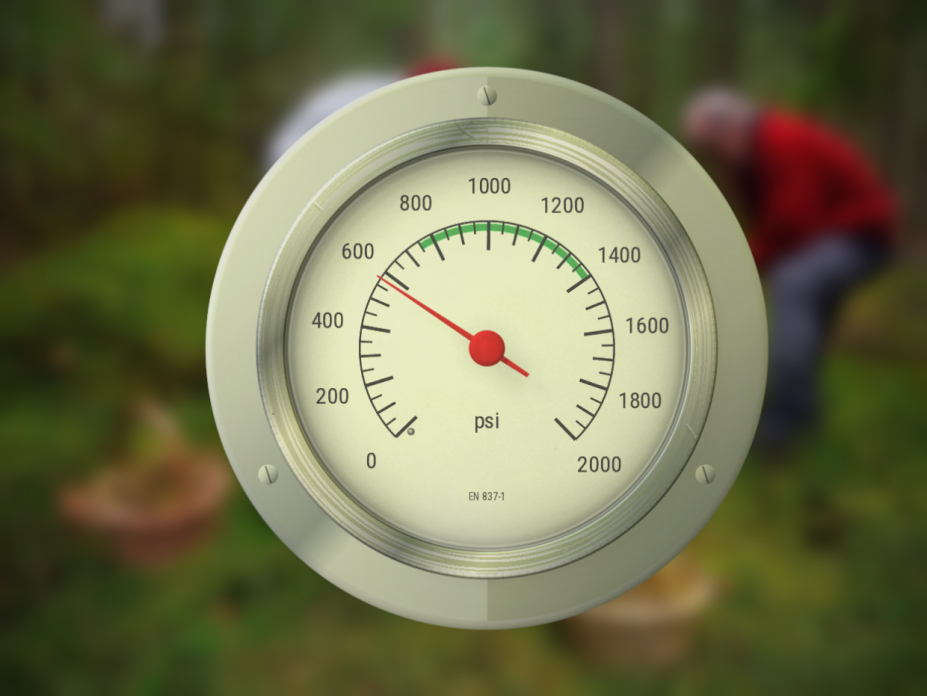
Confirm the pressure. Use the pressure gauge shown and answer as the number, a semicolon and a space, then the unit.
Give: 575; psi
